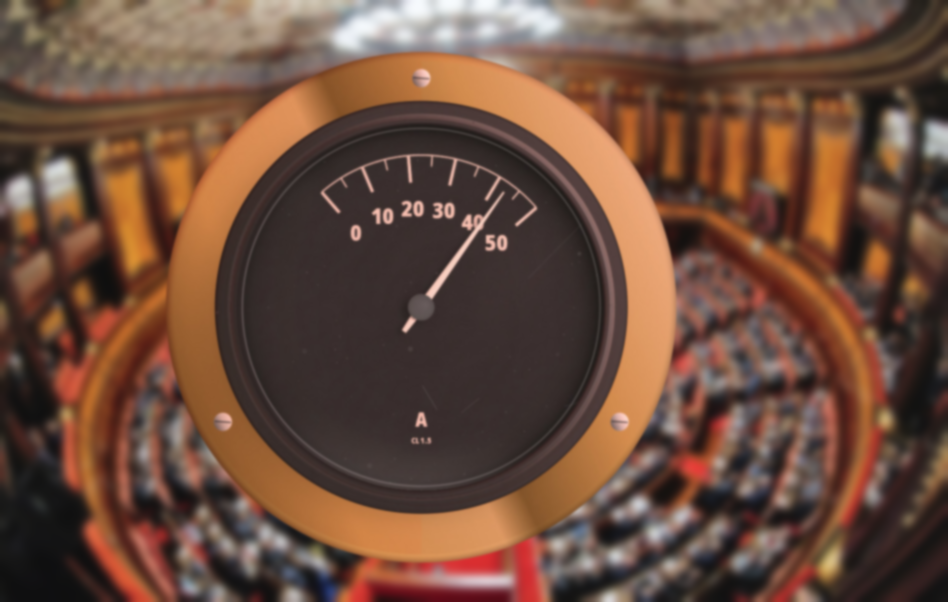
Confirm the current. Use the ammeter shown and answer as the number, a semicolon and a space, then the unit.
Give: 42.5; A
